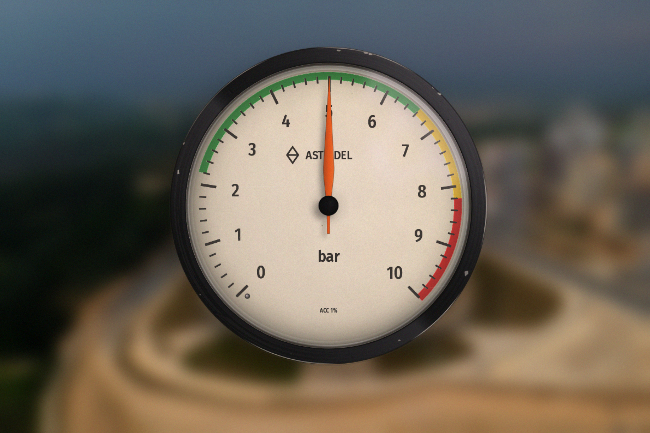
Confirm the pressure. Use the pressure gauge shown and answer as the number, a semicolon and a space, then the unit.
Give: 5; bar
